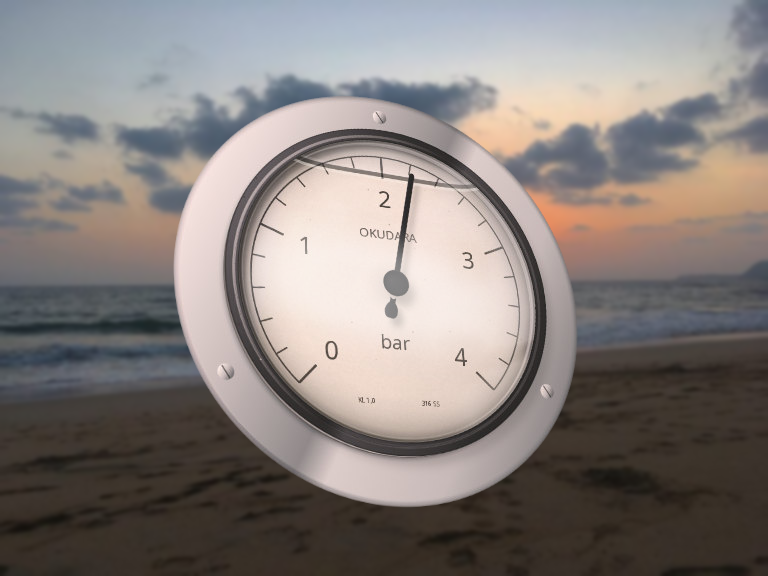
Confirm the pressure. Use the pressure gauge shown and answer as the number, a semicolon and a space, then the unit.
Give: 2.2; bar
